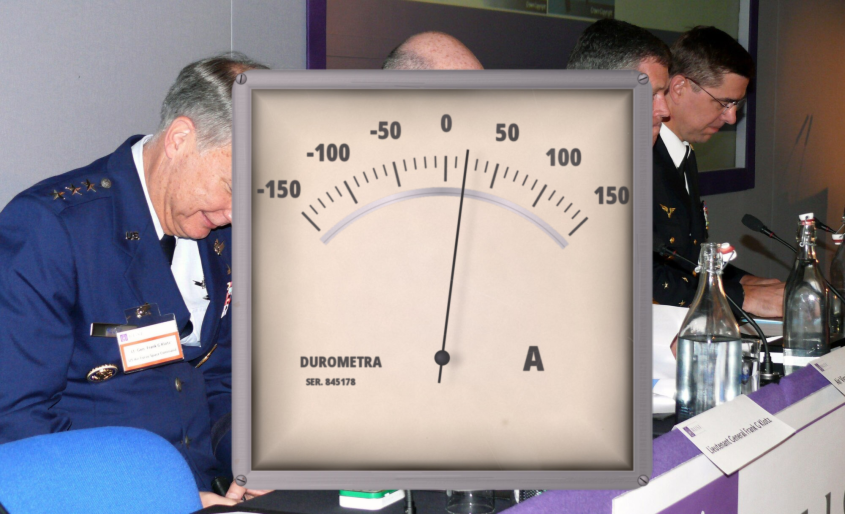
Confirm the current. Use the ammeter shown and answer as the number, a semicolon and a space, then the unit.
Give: 20; A
